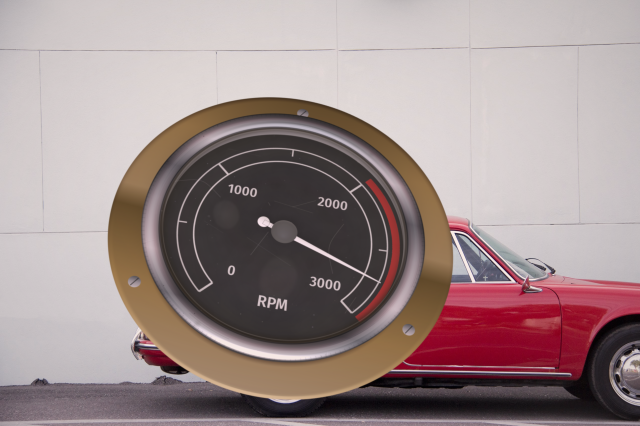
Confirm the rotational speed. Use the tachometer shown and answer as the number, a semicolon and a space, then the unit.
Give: 2750; rpm
